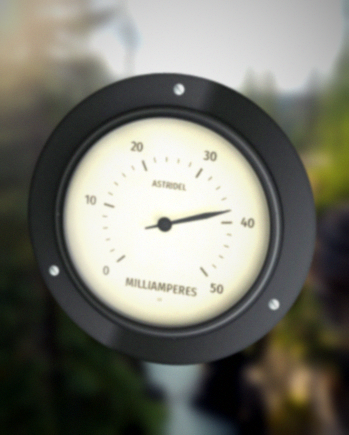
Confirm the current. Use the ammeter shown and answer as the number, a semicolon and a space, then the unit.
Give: 38; mA
